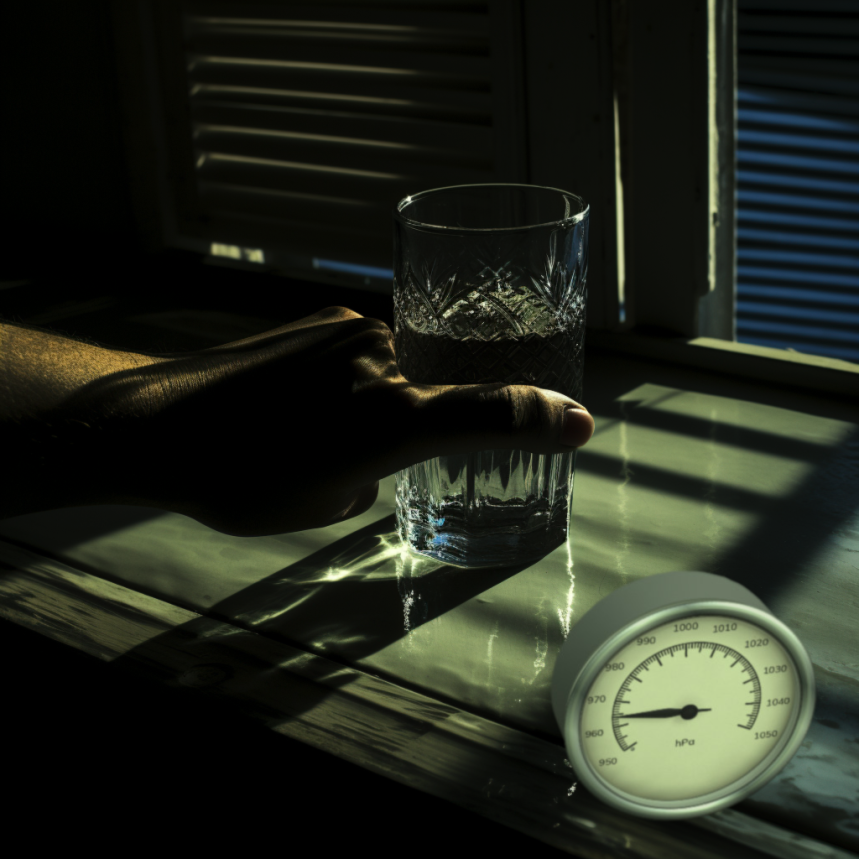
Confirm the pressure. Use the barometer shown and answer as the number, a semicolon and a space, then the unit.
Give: 965; hPa
